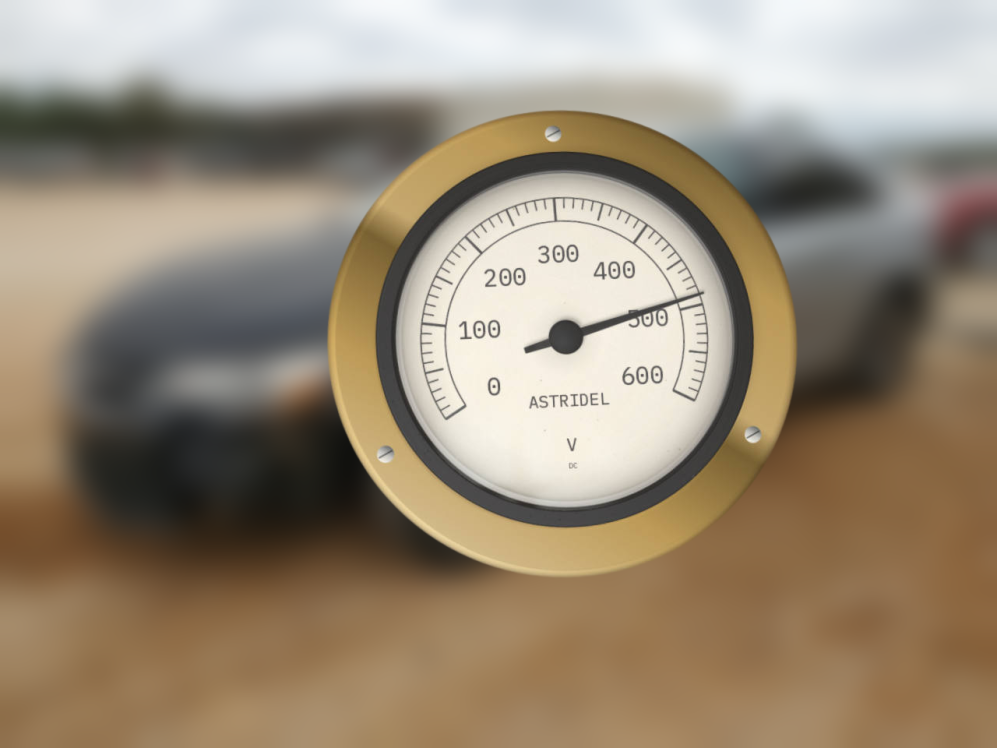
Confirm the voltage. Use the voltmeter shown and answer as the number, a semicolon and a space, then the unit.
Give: 490; V
